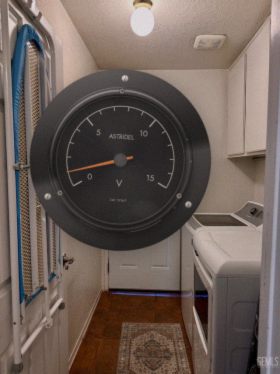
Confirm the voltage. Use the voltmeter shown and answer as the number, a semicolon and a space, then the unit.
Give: 1; V
